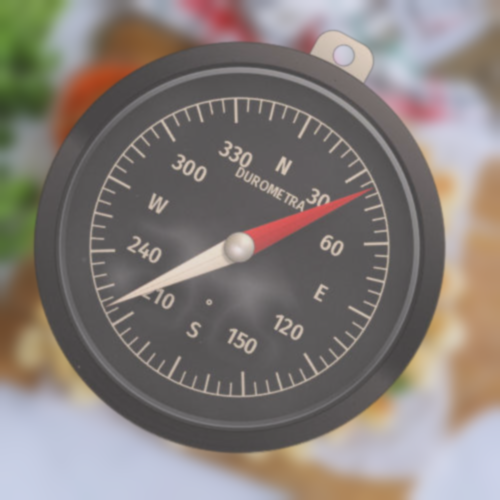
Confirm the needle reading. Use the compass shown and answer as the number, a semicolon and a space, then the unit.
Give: 37.5; °
